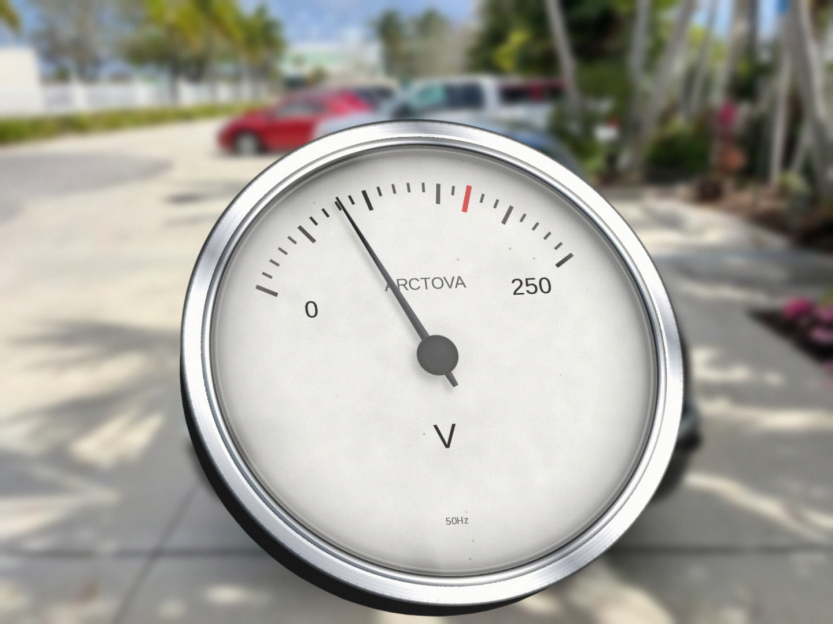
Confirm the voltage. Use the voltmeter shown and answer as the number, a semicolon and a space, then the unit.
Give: 80; V
